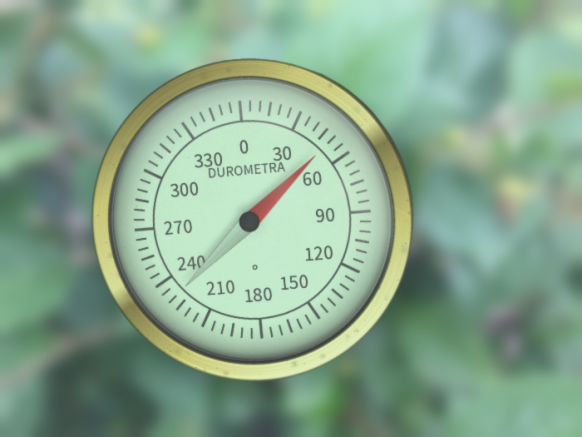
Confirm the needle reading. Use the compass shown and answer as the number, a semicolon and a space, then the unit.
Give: 50; °
